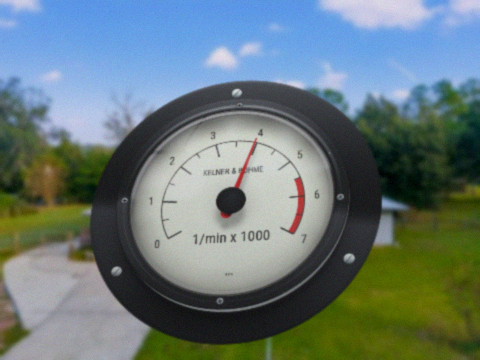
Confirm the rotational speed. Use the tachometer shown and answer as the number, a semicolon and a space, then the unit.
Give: 4000; rpm
